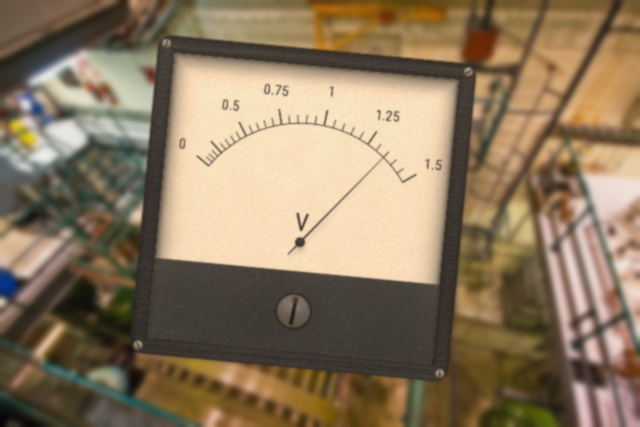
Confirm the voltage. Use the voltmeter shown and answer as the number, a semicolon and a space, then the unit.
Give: 1.35; V
